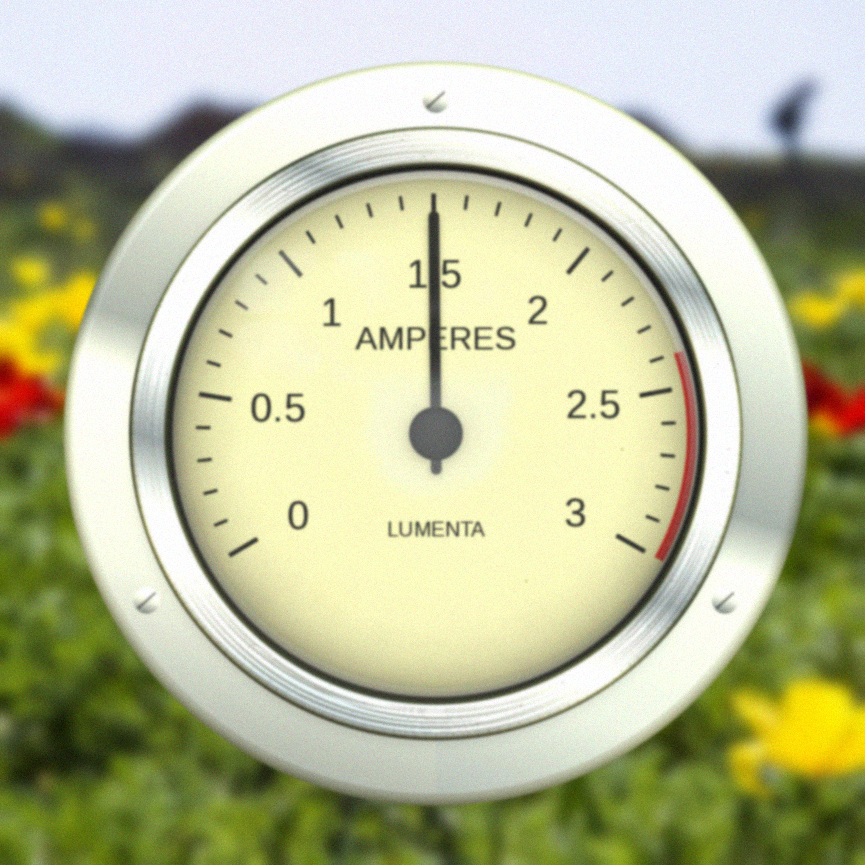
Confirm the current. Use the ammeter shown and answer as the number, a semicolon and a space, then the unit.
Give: 1.5; A
